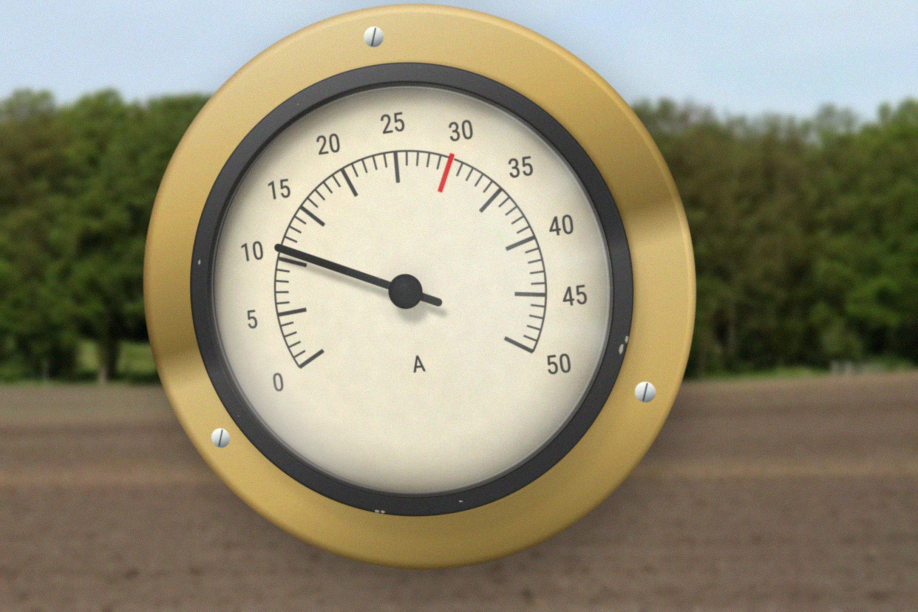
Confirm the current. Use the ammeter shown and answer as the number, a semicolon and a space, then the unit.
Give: 11; A
